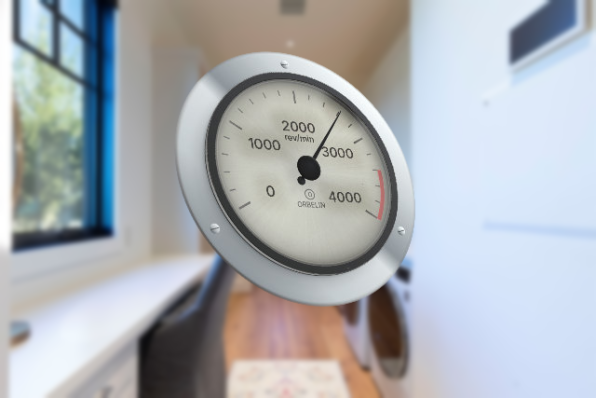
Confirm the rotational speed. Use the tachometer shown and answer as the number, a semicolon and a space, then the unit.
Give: 2600; rpm
